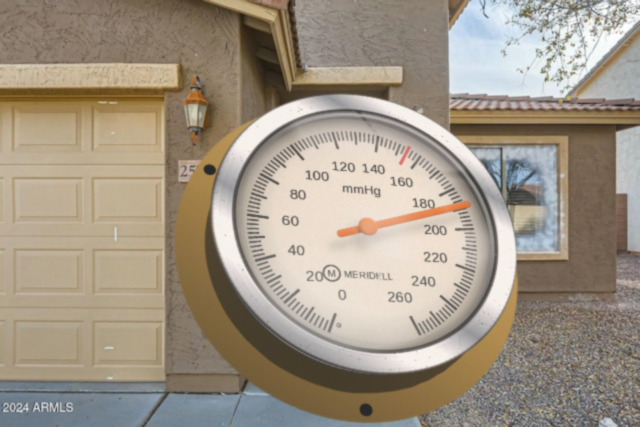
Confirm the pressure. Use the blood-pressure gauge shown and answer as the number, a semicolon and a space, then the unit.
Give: 190; mmHg
